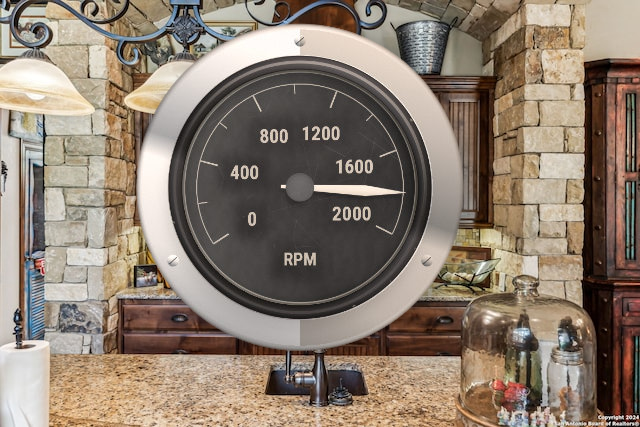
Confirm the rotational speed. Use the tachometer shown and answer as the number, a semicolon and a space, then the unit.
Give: 1800; rpm
